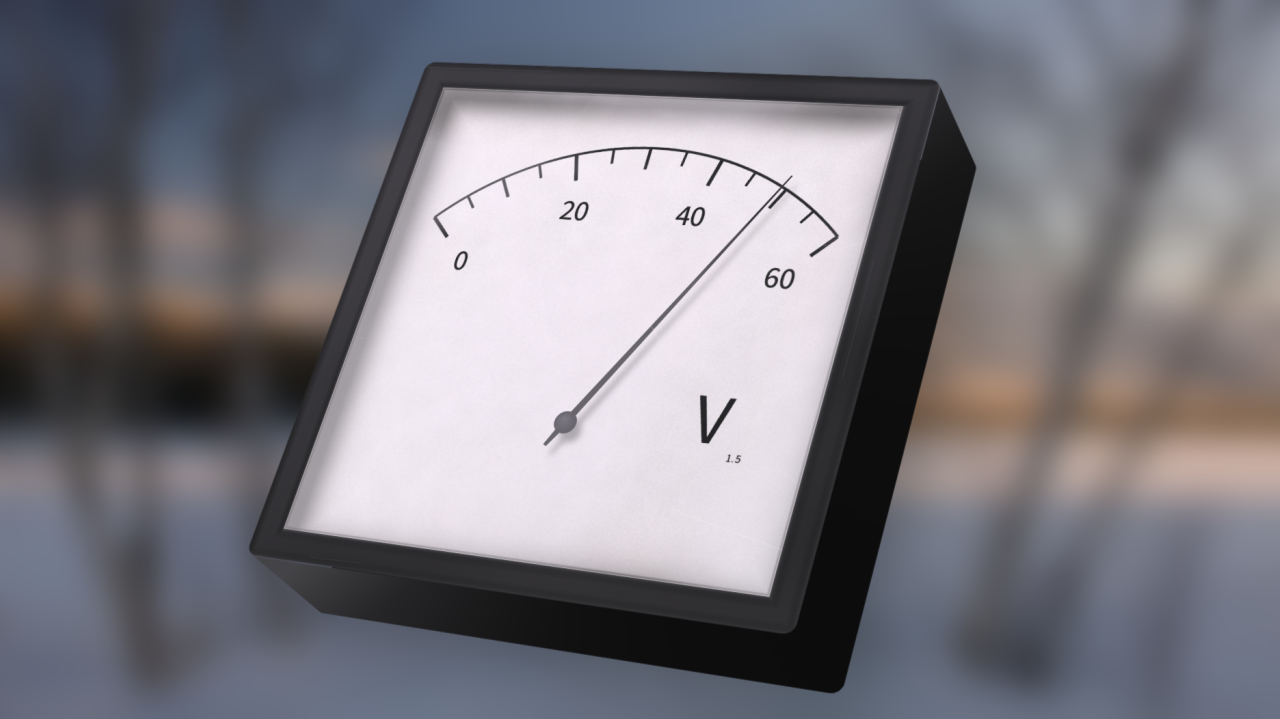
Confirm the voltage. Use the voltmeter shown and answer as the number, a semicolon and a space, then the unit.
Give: 50; V
